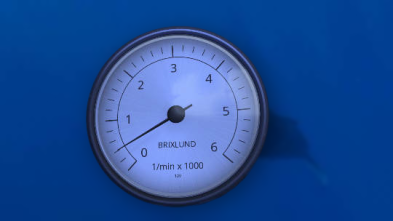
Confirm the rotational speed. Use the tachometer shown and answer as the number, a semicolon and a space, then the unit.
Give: 400; rpm
